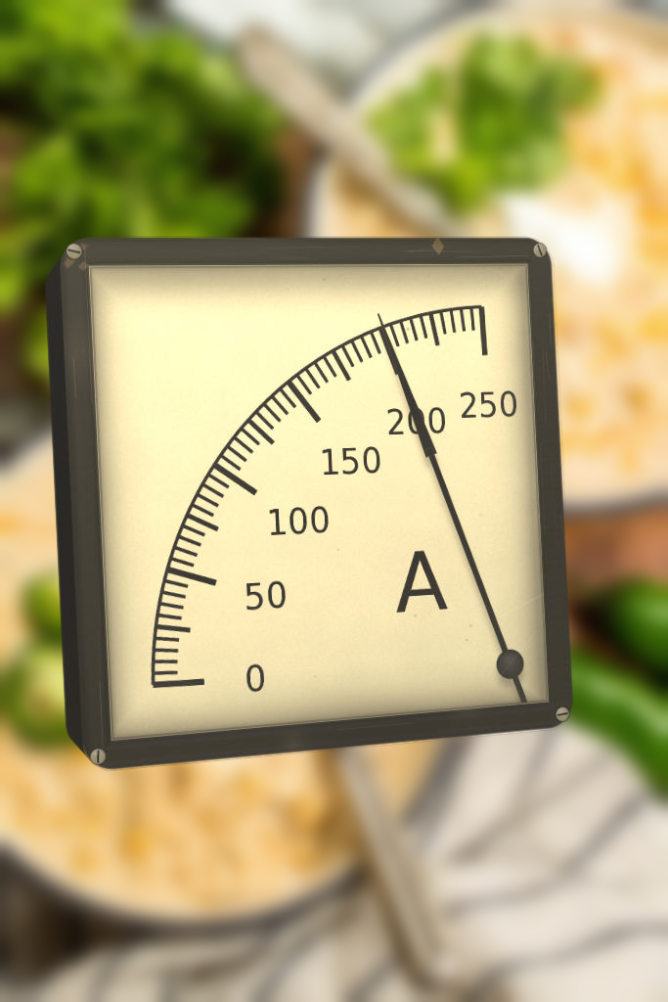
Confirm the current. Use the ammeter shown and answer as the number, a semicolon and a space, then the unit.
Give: 200; A
